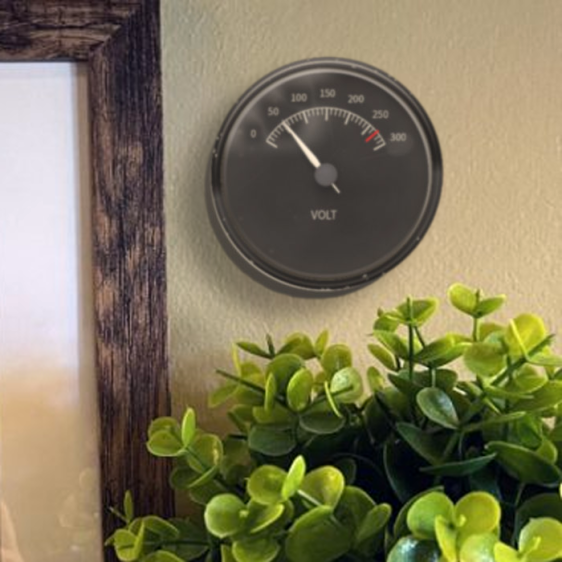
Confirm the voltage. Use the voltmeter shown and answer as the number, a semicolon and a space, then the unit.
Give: 50; V
